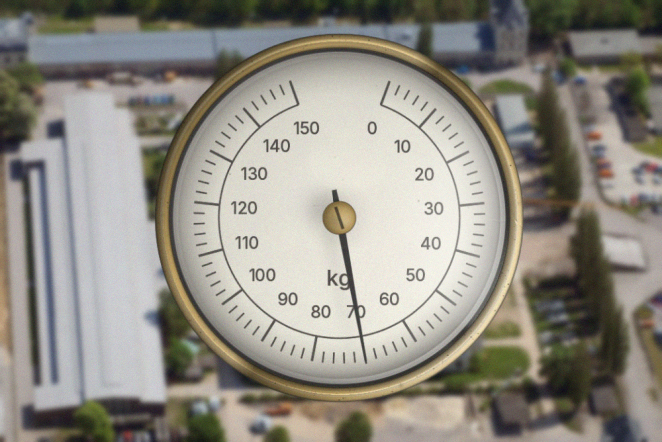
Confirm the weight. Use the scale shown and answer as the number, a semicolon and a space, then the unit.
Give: 70; kg
